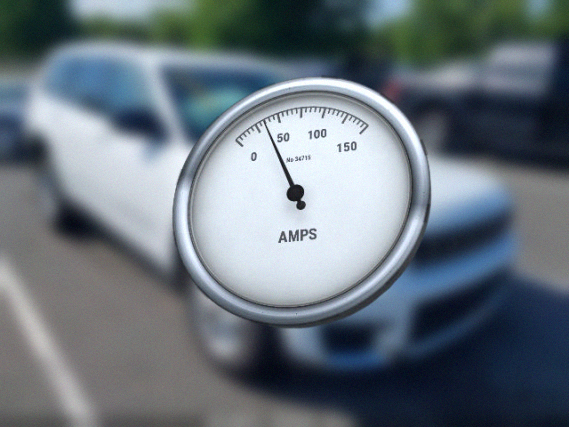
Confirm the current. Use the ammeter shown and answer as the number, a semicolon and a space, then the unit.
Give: 35; A
